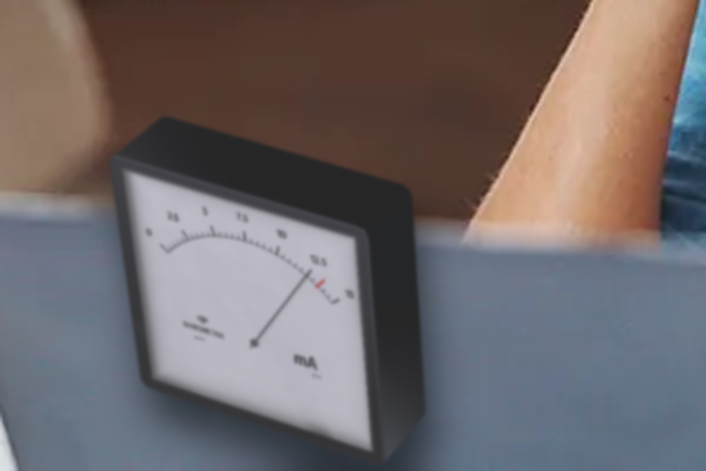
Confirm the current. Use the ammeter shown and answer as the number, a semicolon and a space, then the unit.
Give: 12.5; mA
